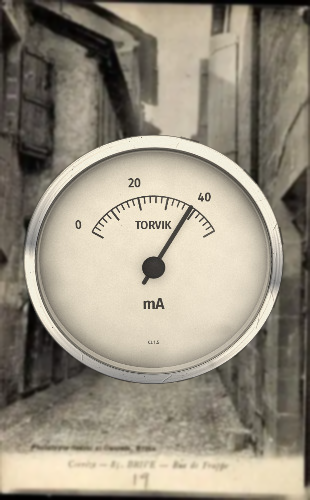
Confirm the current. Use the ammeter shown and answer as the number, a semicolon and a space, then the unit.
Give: 38; mA
